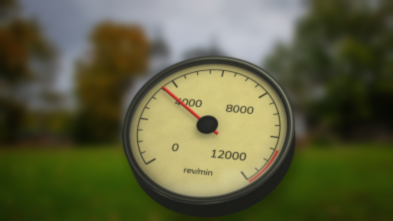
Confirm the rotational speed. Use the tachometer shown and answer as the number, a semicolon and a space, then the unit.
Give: 3500; rpm
